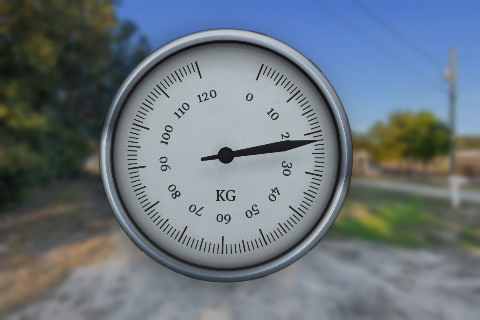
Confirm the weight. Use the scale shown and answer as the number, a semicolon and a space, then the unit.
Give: 22; kg
